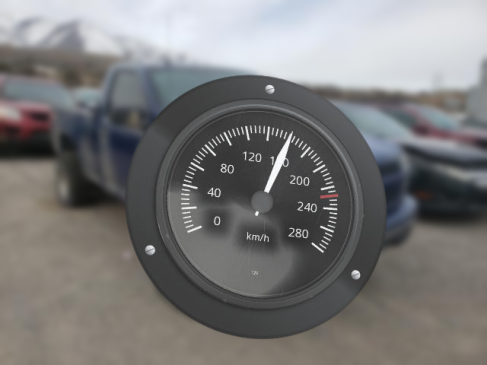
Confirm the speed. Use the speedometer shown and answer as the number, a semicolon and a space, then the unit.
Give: 160; km/h
